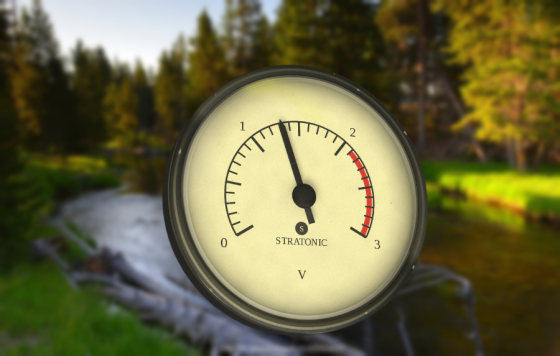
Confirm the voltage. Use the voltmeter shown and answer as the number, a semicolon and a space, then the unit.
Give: 1.3; V
